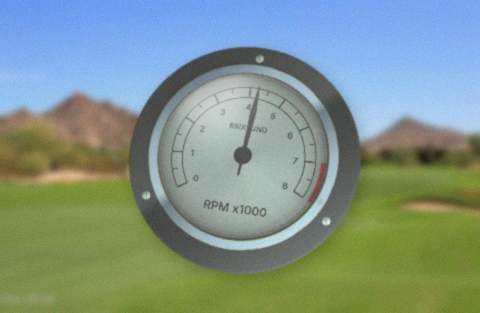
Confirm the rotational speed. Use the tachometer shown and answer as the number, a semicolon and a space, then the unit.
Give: 4250; rpm
